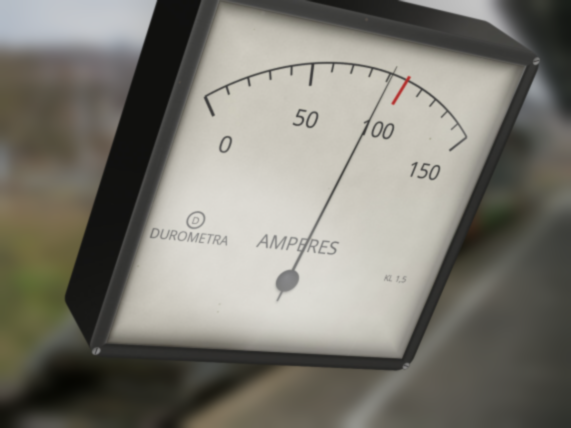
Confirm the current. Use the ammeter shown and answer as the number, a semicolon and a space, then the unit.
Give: 90; A
